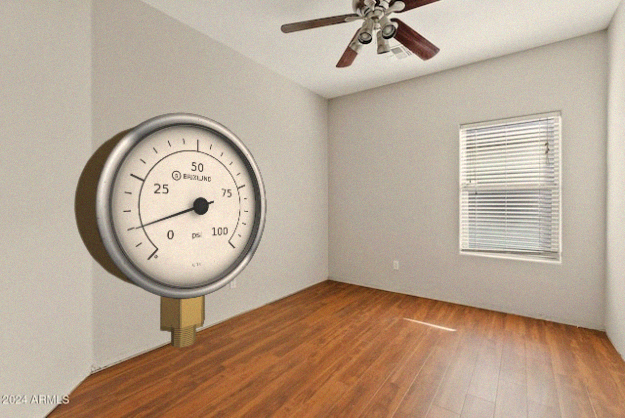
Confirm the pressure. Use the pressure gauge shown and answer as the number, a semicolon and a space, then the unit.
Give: 10; psi
